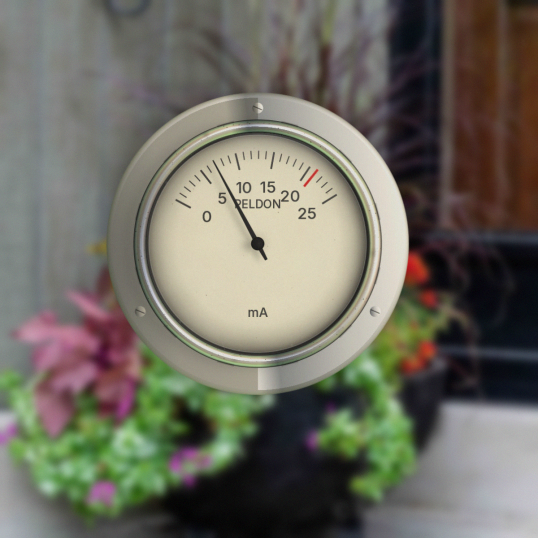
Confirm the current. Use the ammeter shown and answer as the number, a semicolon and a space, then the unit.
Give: 7; mA
